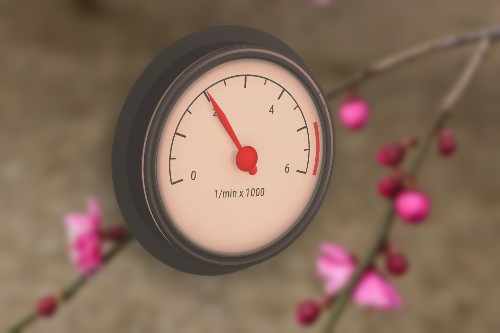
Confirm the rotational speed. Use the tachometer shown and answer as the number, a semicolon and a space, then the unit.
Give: 2000; rpm
